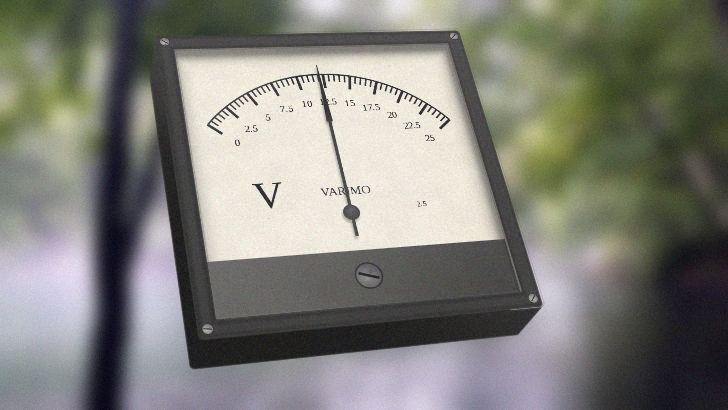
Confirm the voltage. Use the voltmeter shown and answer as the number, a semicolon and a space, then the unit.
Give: 12; V
